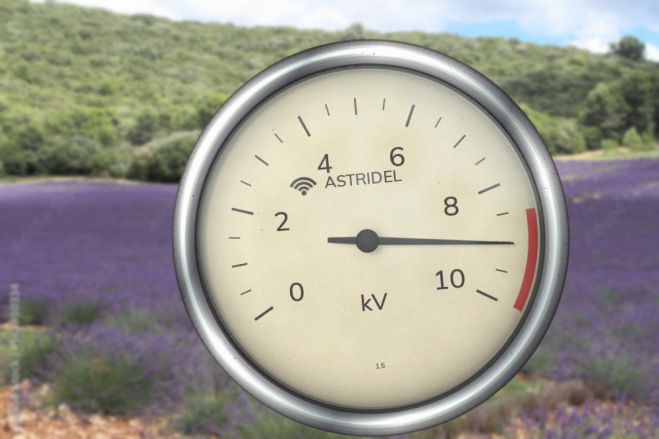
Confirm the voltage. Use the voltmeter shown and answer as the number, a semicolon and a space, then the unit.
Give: 9; kV
